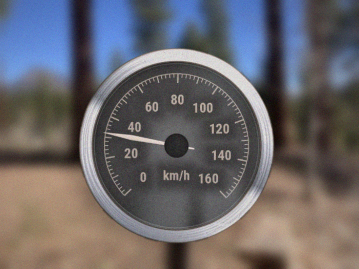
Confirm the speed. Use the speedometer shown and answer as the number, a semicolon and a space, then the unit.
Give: 32; km/h
